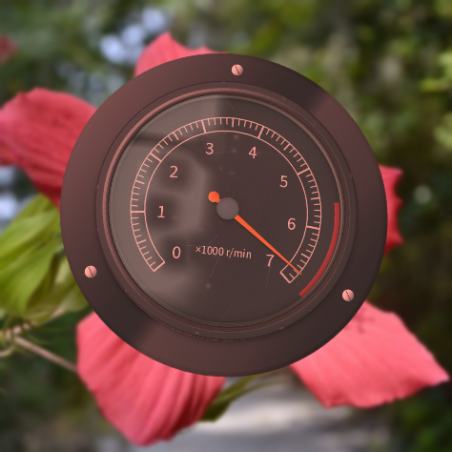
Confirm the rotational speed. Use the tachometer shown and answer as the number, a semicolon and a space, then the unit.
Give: 6800; rpm
